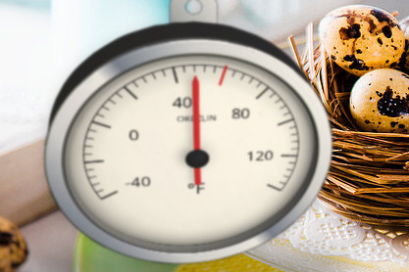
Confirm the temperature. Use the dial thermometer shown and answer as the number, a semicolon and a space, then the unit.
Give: 48; °F
